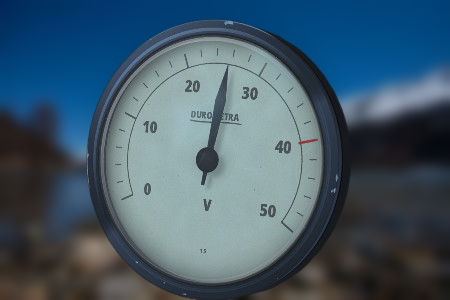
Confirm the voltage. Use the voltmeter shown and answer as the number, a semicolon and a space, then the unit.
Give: 26; V
